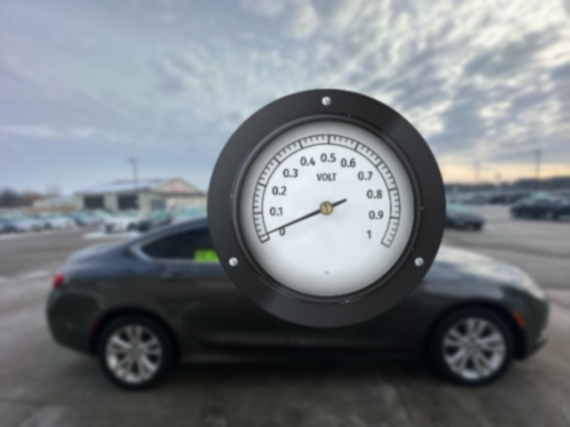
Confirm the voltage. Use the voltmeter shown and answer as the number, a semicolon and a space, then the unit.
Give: 0.02; V
